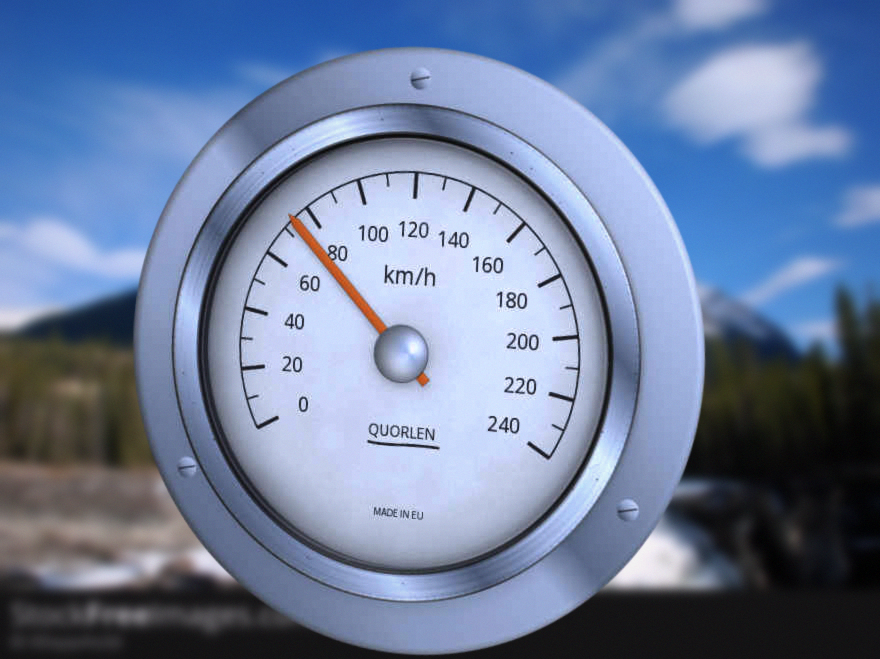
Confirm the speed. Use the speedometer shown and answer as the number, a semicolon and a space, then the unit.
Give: 75; km/h
